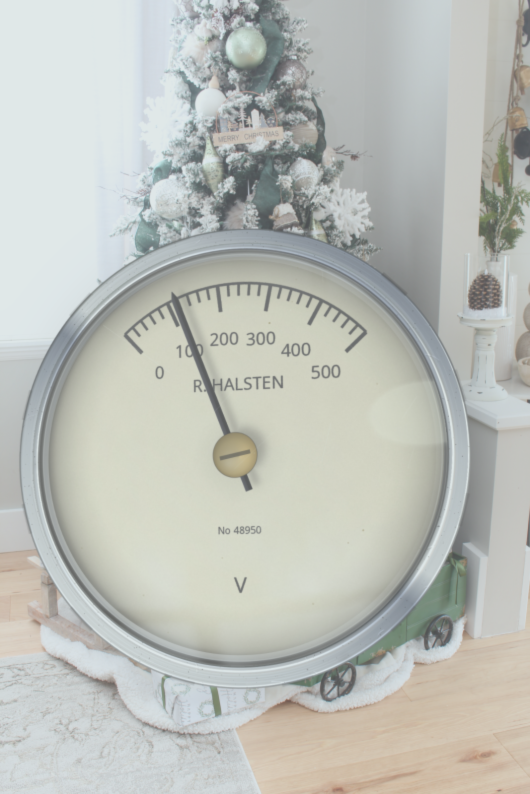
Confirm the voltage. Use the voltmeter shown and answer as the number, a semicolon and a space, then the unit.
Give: 120; V
